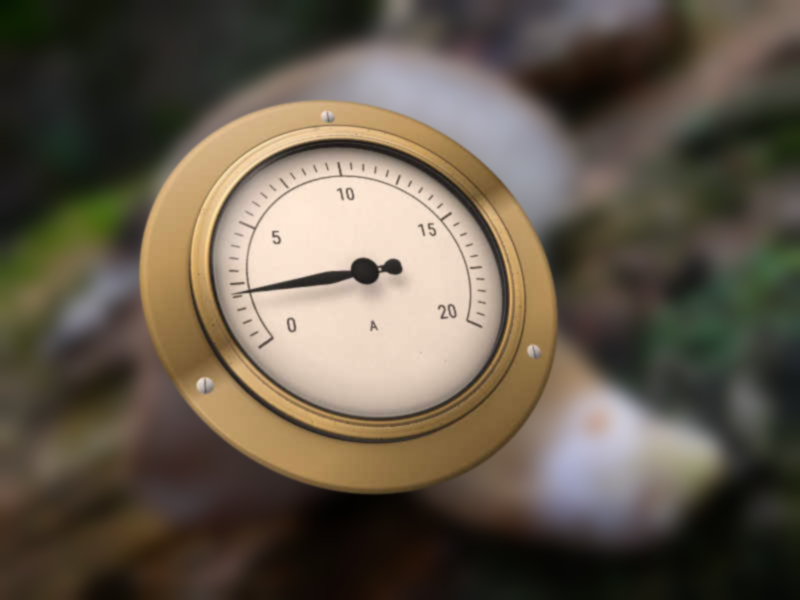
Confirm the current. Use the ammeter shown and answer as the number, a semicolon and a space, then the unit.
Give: 2; A
